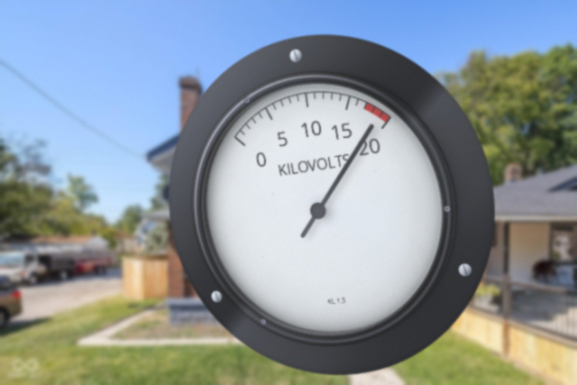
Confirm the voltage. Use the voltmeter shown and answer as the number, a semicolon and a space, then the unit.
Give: 19; kV
